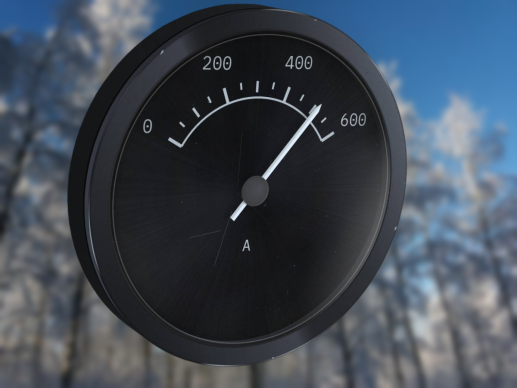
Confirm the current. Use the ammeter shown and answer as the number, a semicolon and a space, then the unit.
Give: 500; A
